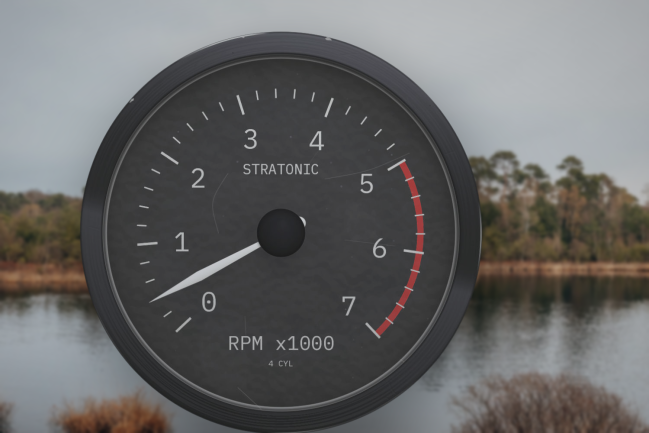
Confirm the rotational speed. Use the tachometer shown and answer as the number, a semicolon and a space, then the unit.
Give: 400; rpm
